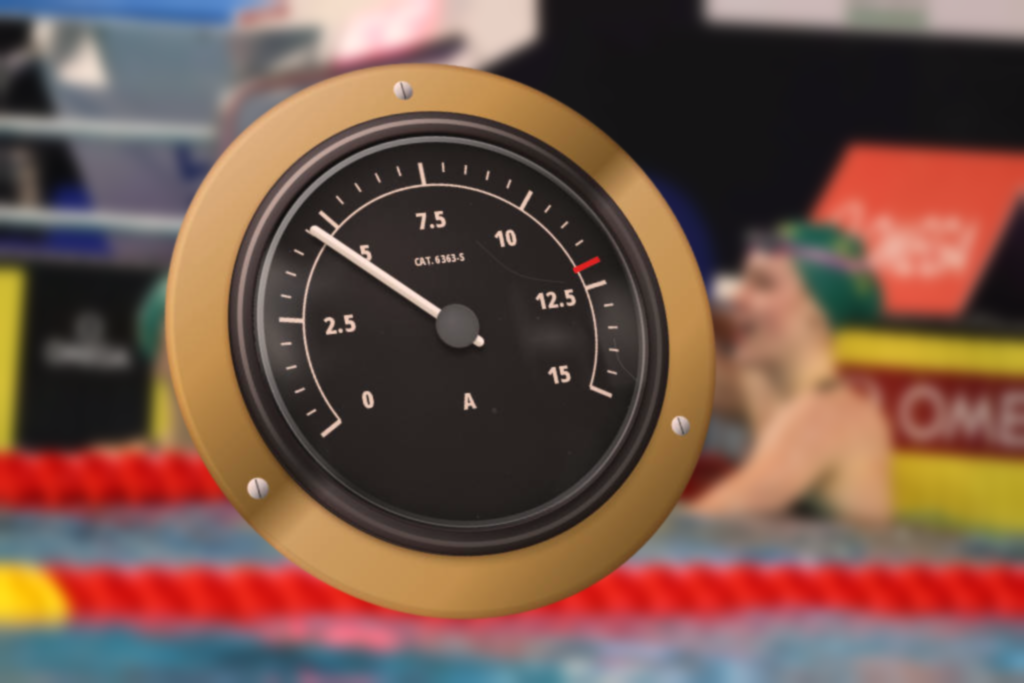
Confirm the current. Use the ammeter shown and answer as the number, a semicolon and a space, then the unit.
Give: 4.5; A
